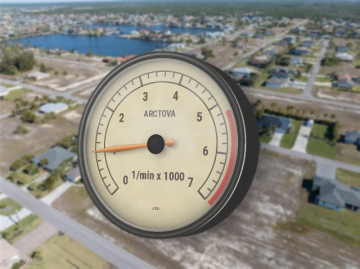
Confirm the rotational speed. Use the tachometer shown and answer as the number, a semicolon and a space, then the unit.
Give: 1000; rpm
